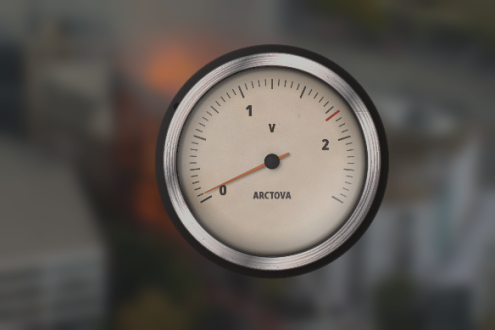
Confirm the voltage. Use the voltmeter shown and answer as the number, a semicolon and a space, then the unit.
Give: 0.05; V
